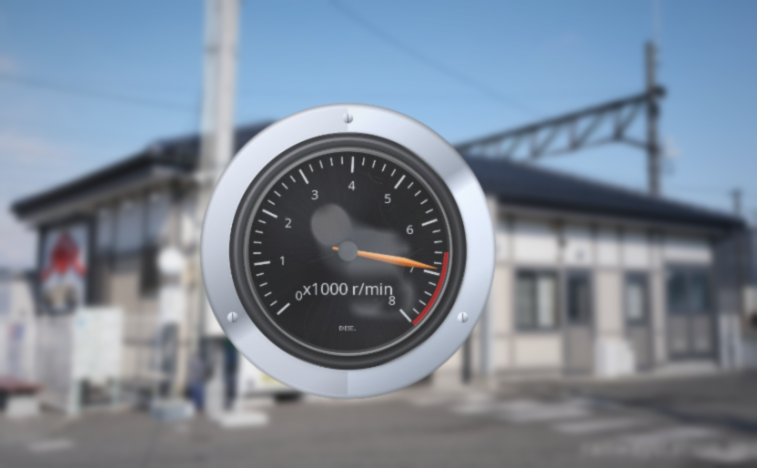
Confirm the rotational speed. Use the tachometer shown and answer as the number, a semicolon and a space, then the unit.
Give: 6900; rpm
